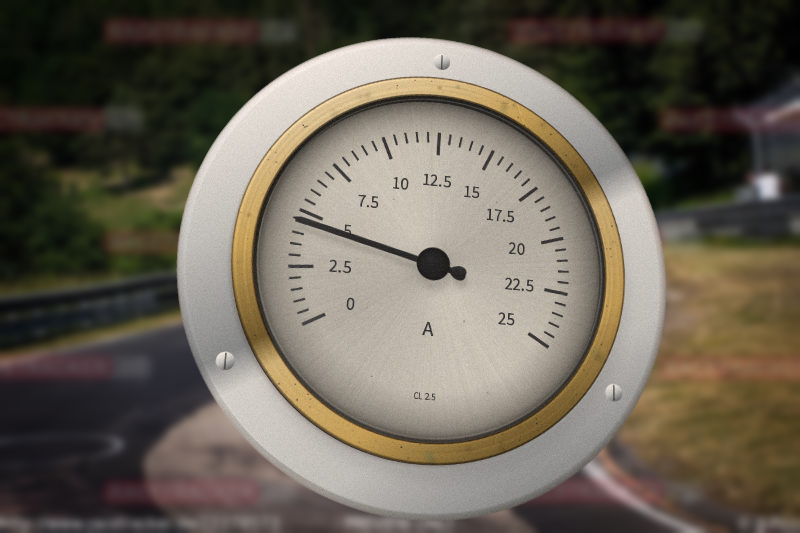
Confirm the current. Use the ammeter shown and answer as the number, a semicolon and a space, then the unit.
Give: 4.5; A
